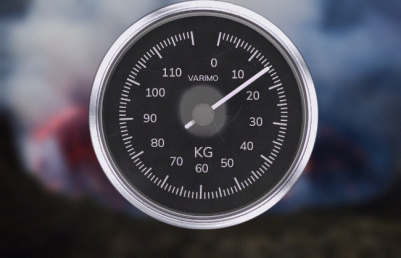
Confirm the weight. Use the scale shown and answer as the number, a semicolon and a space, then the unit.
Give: 15; kg
